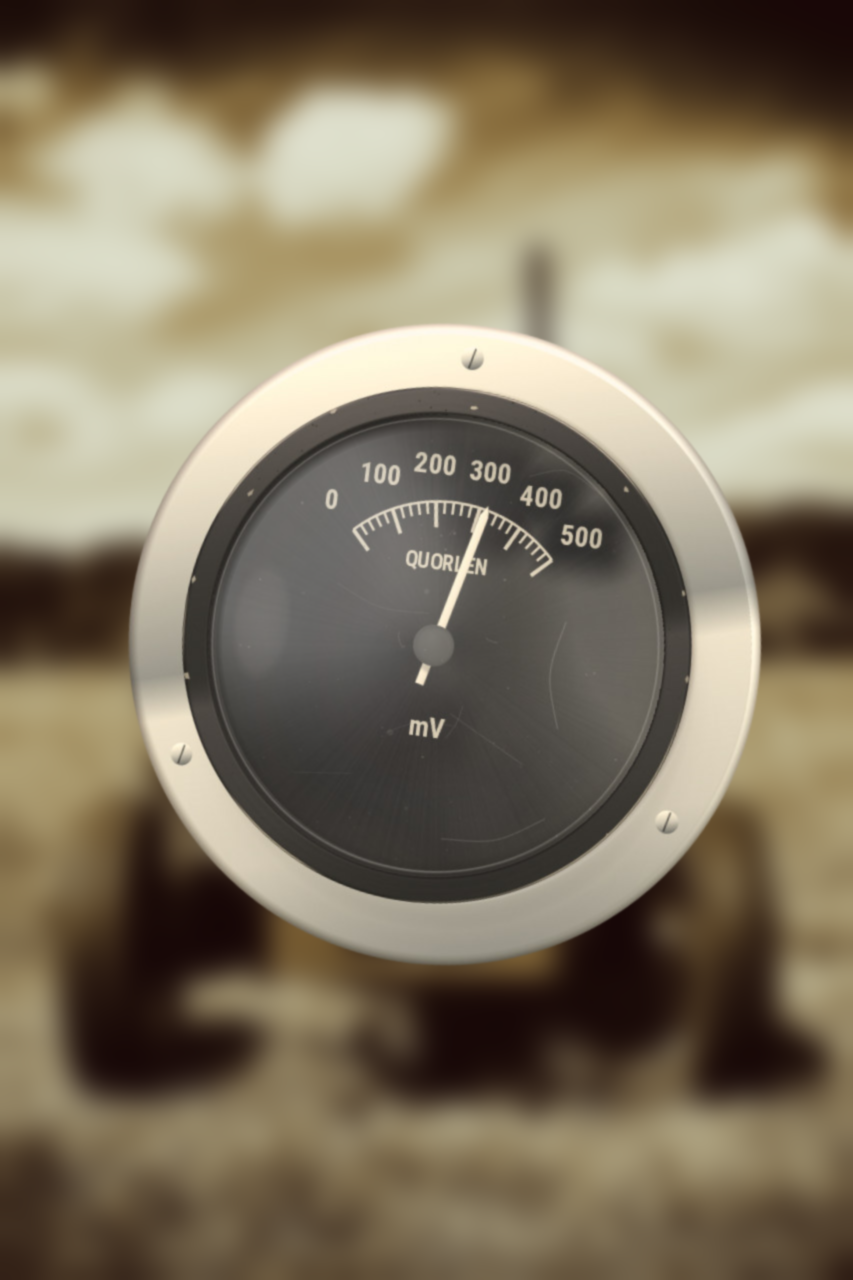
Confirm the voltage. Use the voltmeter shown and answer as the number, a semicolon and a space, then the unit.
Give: 320; mV
